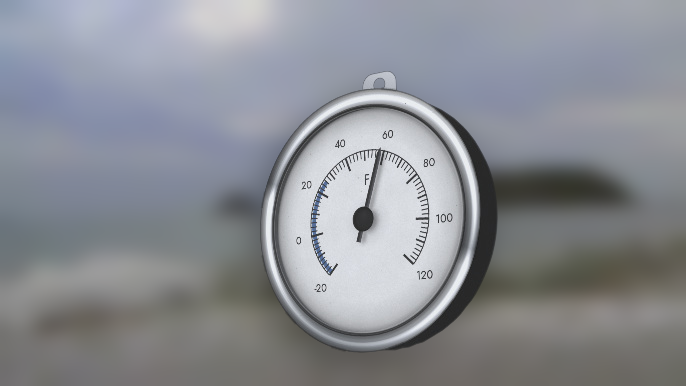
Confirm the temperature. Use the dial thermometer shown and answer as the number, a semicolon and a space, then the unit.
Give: 60; °F
